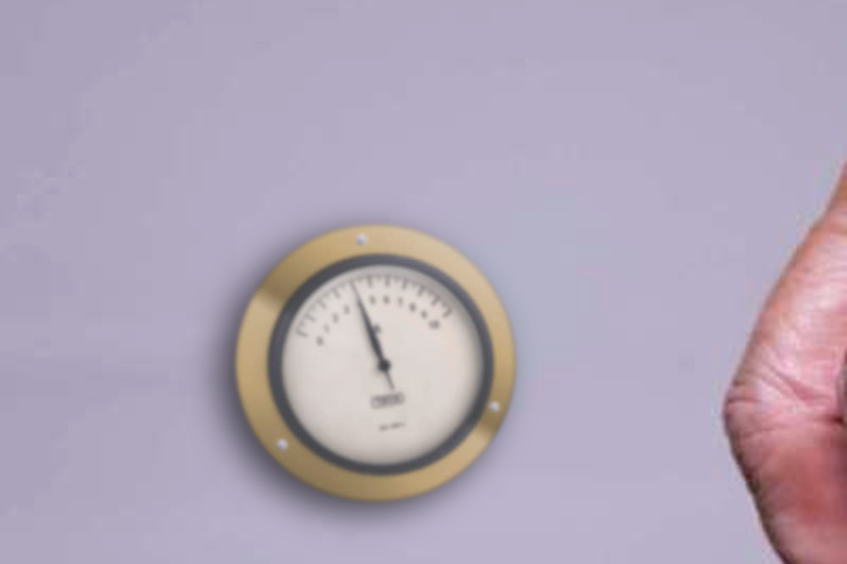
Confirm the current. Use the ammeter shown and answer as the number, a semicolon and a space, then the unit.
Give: 4; A
